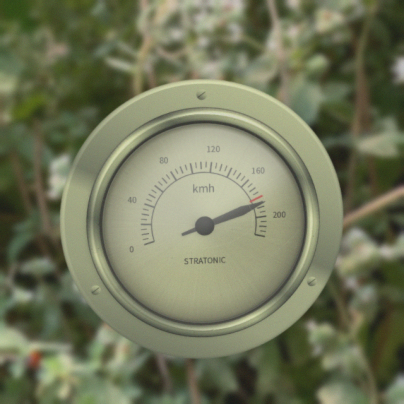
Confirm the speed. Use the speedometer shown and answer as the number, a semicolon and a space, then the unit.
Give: 185; km/h
